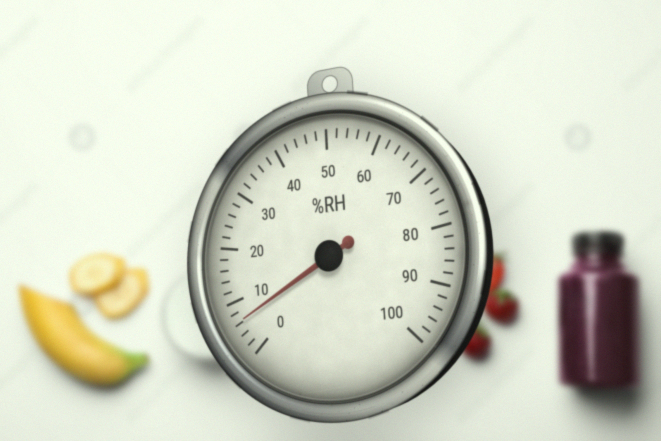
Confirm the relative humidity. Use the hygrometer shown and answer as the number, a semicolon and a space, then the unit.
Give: 6; %
